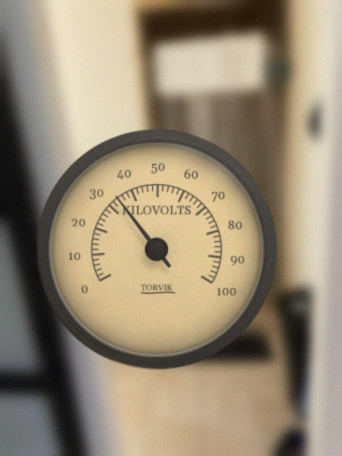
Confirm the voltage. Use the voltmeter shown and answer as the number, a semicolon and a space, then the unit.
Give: 34; kV
